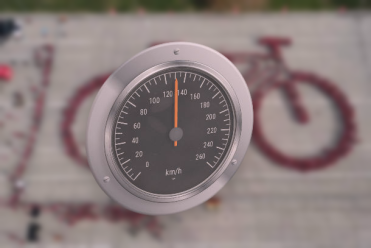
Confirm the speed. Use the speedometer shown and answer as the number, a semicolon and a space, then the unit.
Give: 130; km/h
